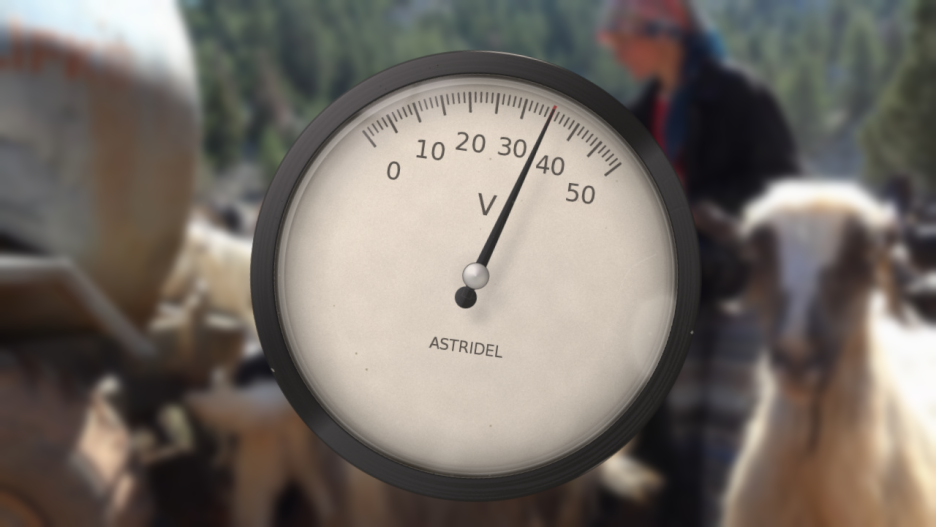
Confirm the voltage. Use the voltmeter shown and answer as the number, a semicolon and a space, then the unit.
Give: 35; V
